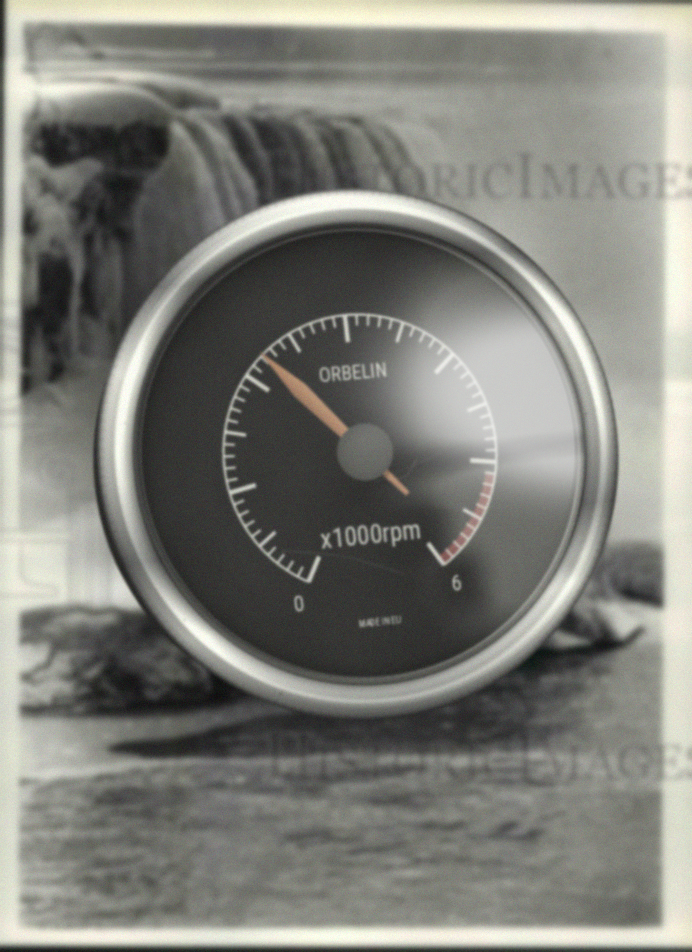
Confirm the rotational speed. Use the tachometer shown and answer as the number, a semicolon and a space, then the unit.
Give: 2200; rpm
